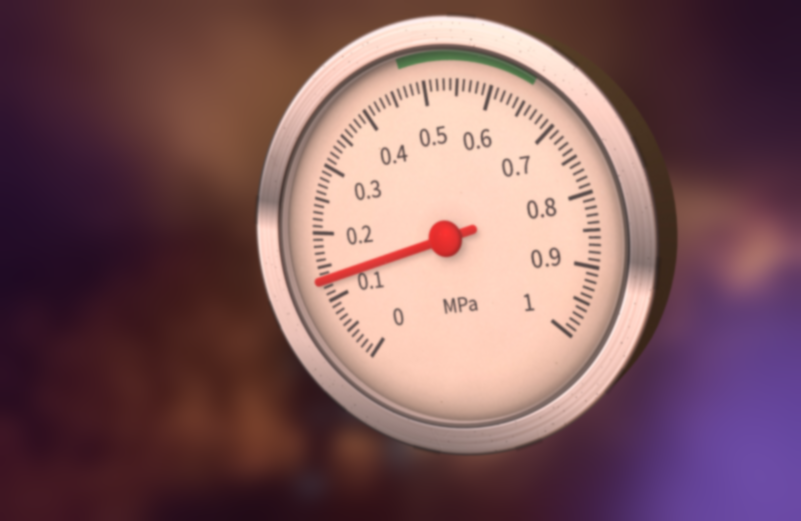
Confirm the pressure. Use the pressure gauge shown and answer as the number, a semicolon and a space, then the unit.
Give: 0.13; MPa
